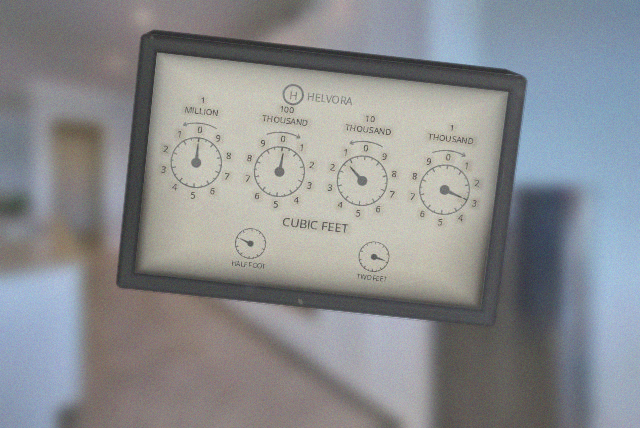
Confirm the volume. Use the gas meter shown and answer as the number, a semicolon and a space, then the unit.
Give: 1300; ft³
